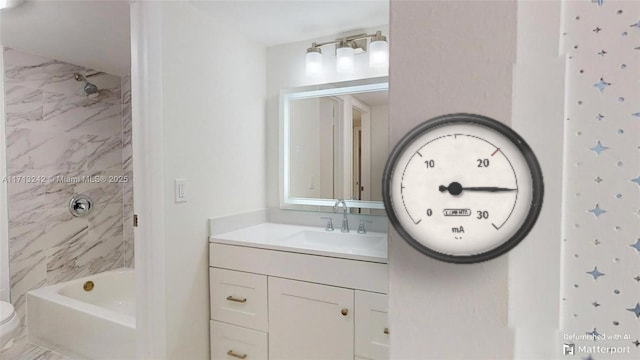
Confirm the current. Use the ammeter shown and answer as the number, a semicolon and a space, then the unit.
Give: 25; mA
